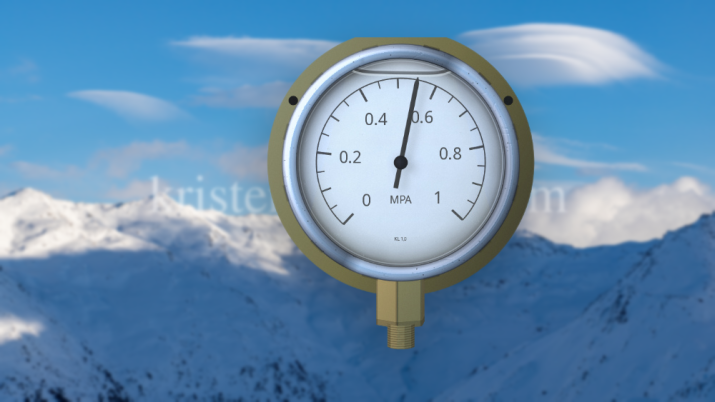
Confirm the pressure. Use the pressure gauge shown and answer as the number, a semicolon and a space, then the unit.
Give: 0.55; MPa
